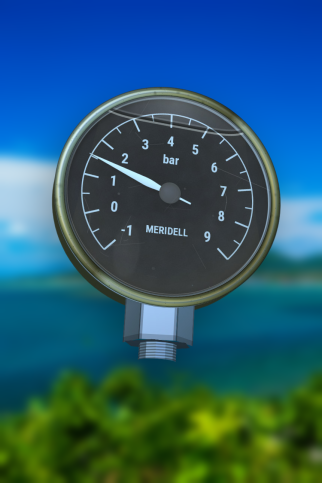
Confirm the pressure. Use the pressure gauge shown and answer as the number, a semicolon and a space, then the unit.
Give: 1.5; bar
